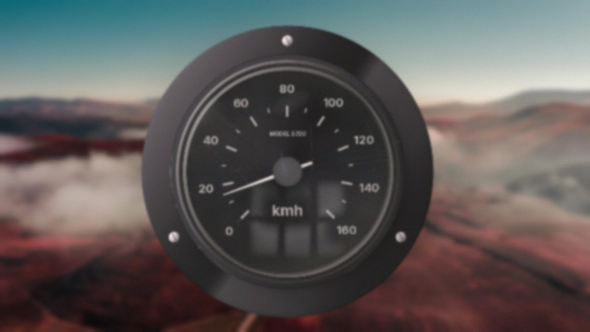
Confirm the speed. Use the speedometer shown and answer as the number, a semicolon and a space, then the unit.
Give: 15; km/h
